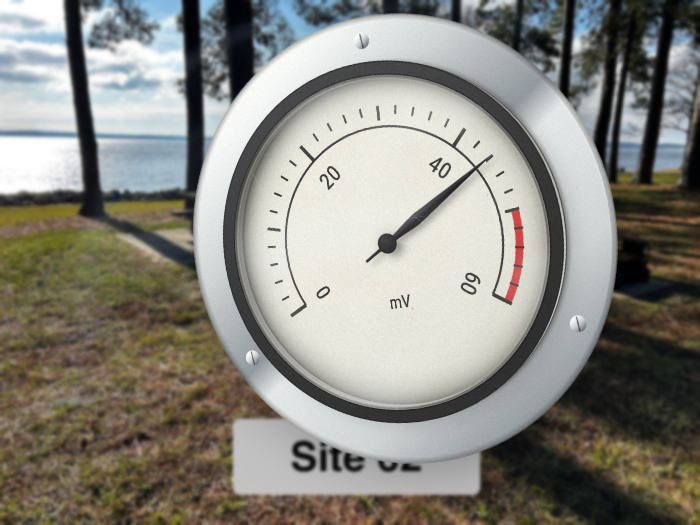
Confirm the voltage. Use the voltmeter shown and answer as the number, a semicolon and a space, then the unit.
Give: 44; mV
